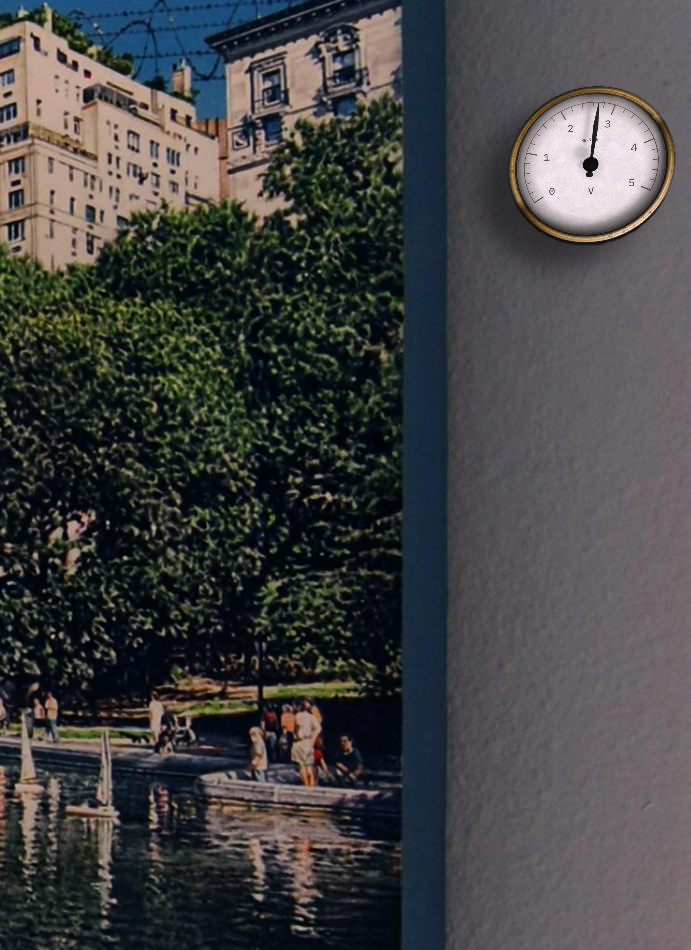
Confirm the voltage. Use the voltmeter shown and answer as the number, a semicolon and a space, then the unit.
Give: 2.7; V
